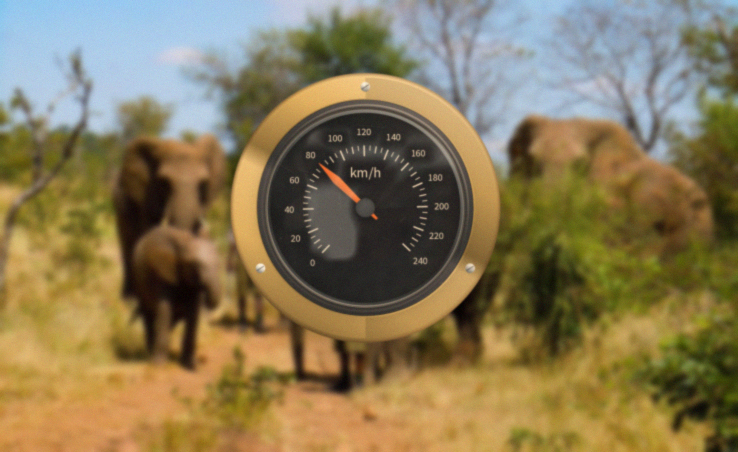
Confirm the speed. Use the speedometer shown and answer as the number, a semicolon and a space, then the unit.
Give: 80; km/h
